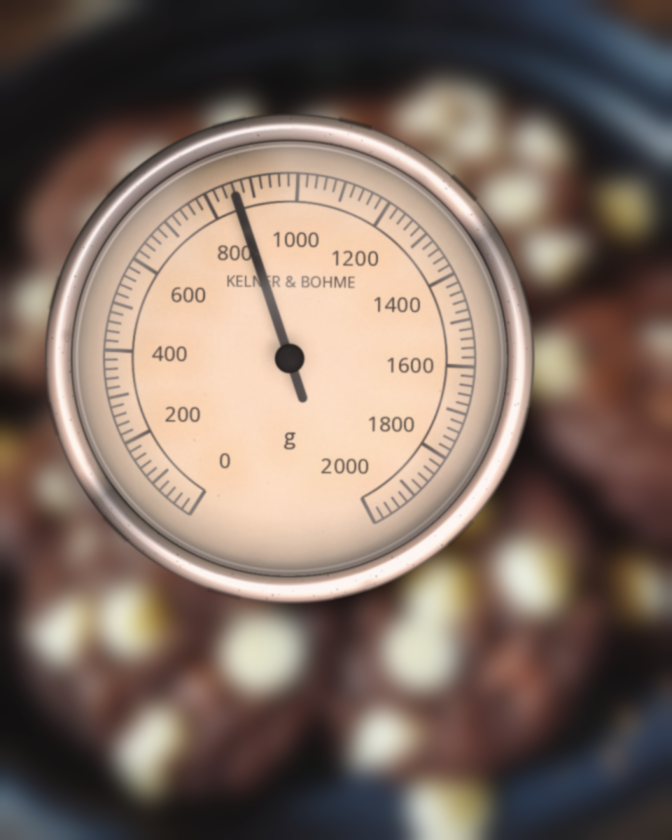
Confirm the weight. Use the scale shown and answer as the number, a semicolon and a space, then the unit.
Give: 860; g
